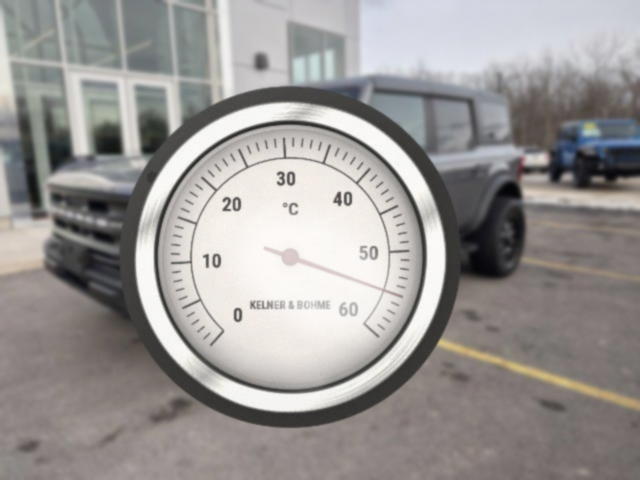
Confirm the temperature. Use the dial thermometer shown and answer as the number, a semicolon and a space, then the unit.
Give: 55; °C
